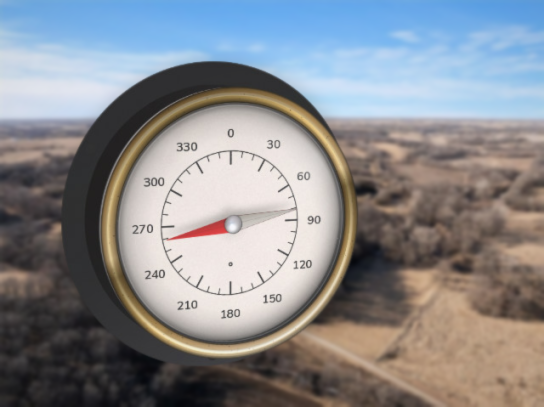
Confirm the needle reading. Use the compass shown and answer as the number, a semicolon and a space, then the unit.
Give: 260; °
